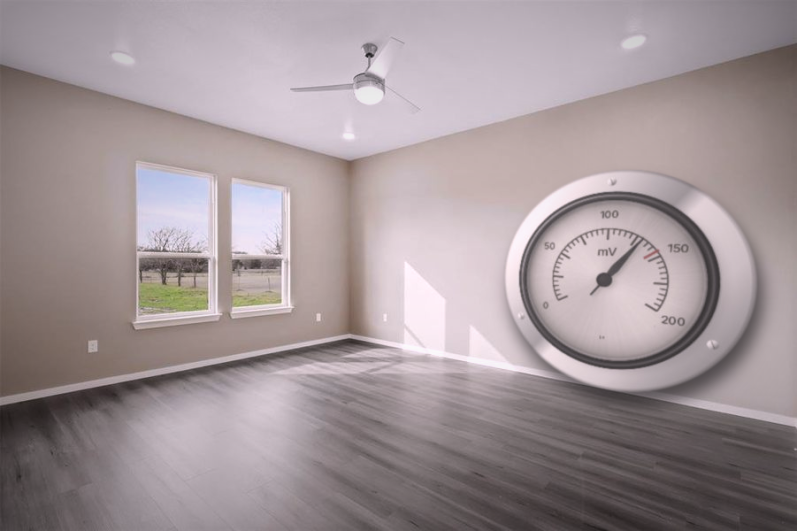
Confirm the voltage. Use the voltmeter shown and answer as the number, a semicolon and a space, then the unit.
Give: 130; mV
